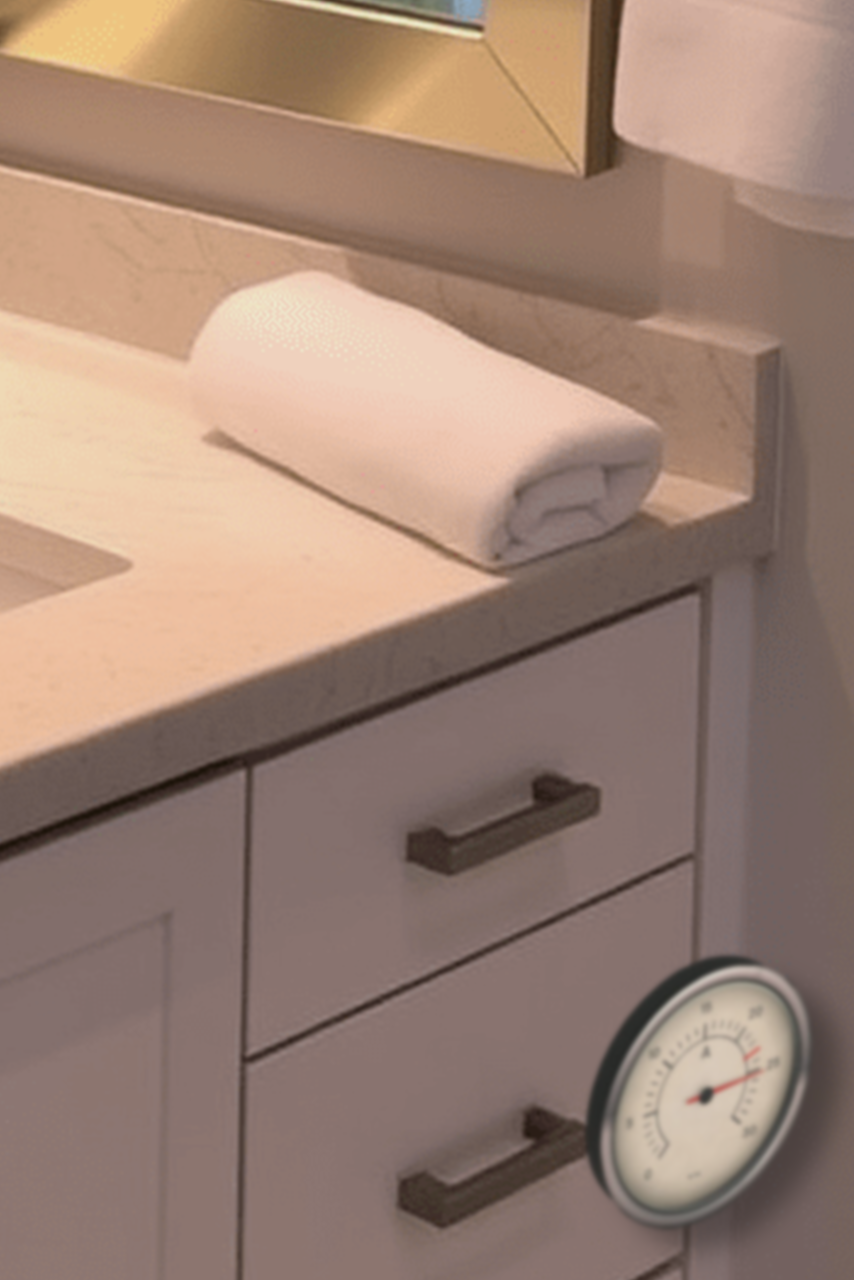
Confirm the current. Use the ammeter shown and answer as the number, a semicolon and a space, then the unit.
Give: 25; A
